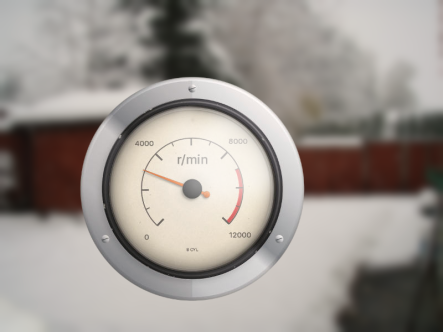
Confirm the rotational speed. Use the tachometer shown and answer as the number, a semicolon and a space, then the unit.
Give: 3000; rpm
